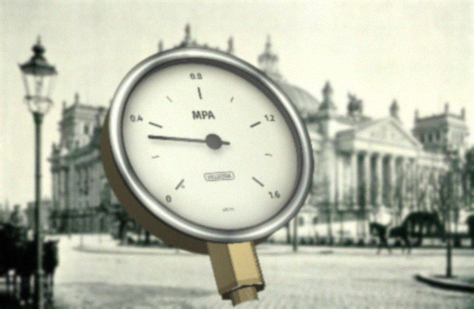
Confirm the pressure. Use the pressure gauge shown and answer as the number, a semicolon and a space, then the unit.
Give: 0.3; MPa
